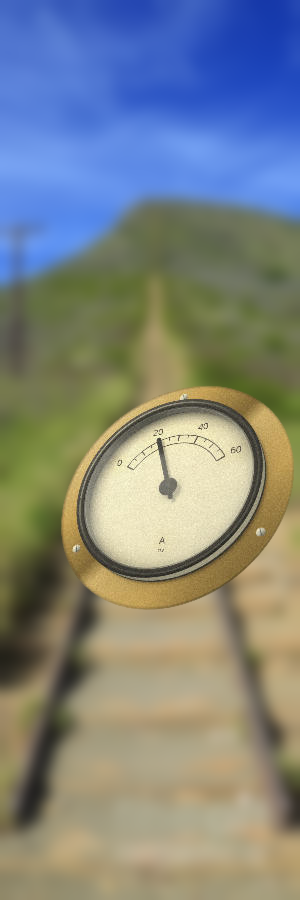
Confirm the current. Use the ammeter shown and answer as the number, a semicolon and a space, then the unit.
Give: 20; A
